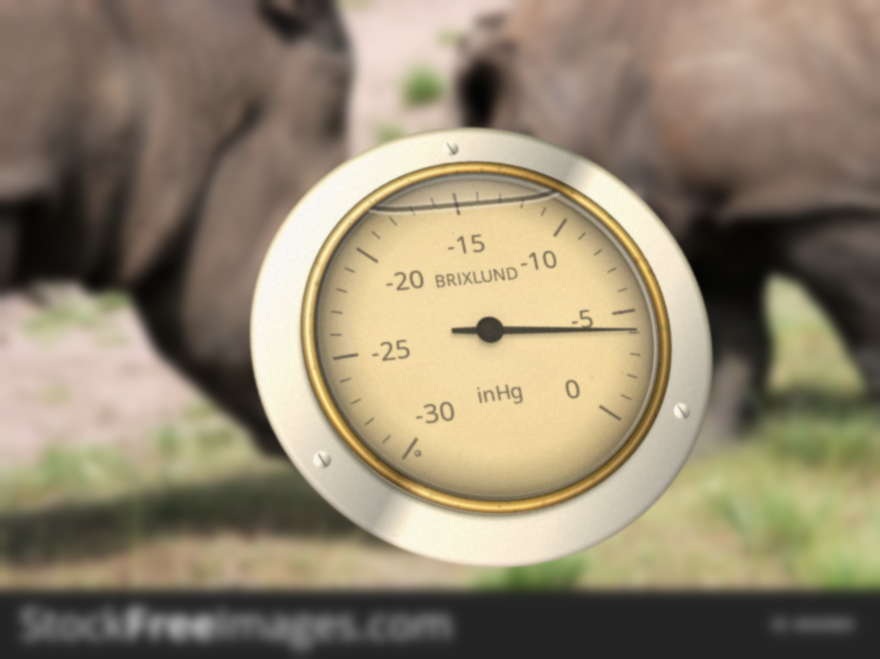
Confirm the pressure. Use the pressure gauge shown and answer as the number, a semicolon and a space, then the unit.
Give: -4; inHg
